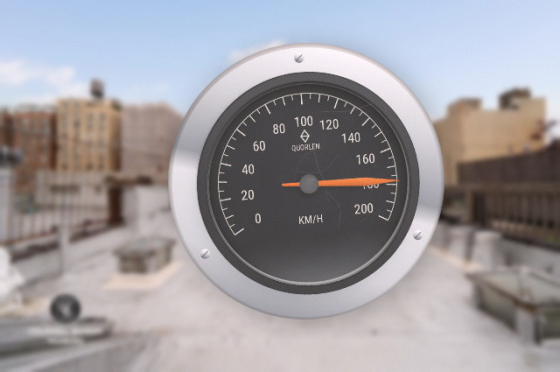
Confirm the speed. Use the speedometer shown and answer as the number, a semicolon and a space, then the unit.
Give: 177.5; km/h
